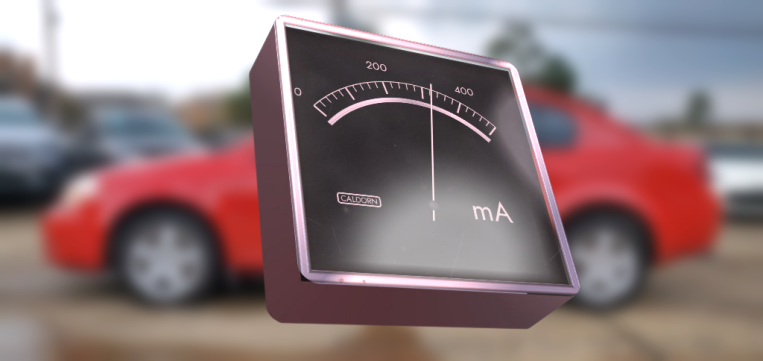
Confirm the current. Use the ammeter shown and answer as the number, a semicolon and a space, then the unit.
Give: 320; mA
